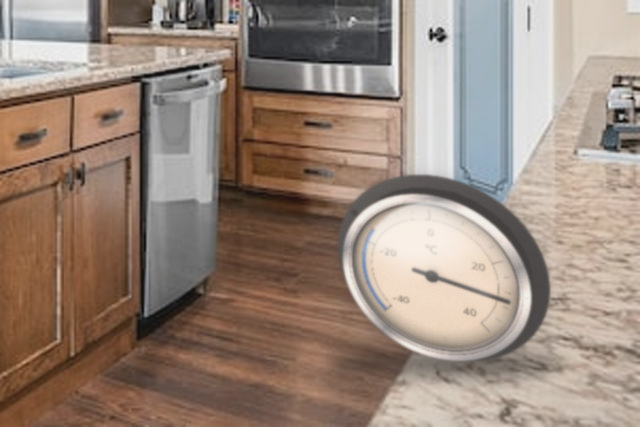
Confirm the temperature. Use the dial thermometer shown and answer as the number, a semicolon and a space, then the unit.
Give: 30; °C
